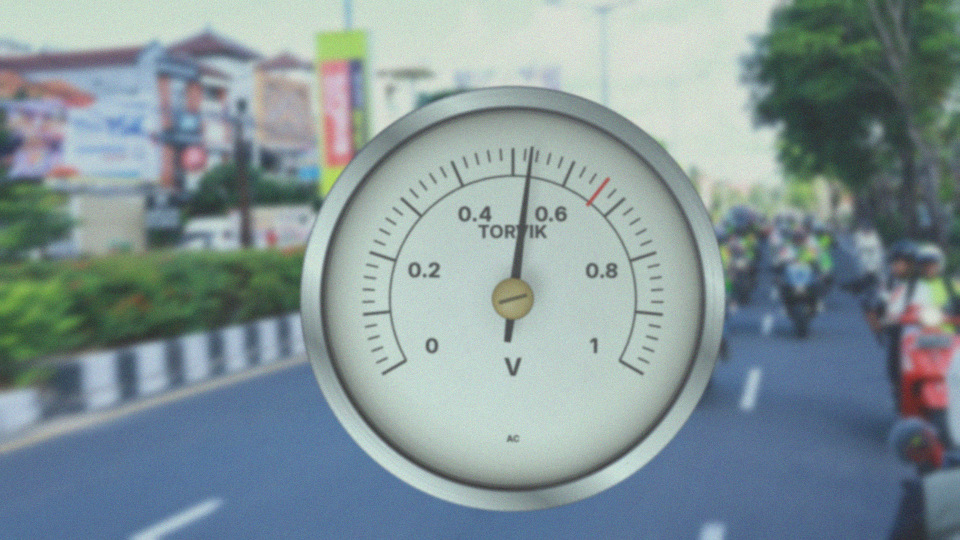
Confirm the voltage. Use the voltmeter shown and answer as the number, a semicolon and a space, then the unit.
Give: 0.53; V
